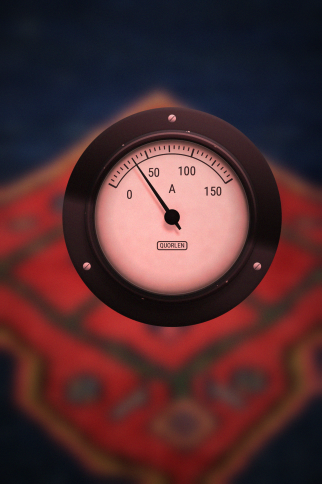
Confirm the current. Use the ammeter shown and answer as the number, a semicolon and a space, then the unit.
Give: 35; A
